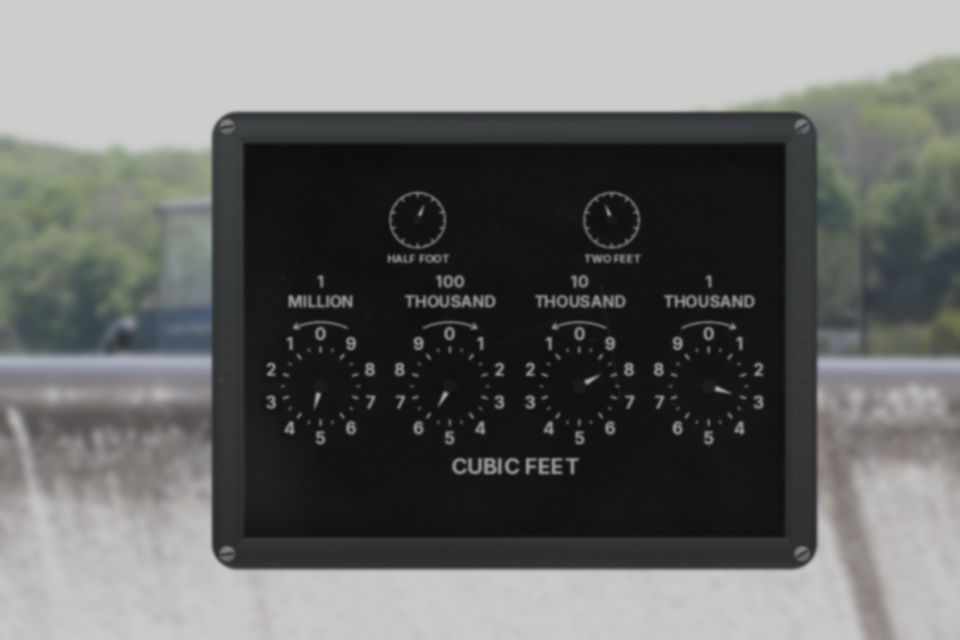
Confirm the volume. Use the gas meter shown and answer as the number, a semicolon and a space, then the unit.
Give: 458300; ft³
